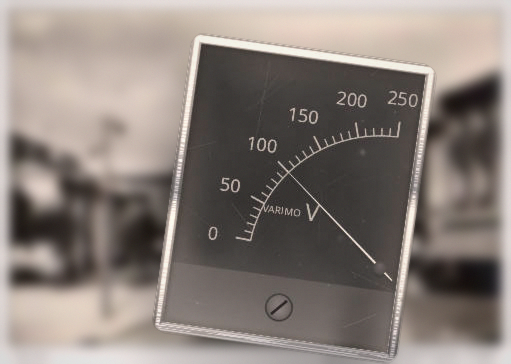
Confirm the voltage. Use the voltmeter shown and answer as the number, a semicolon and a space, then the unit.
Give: 100; V
